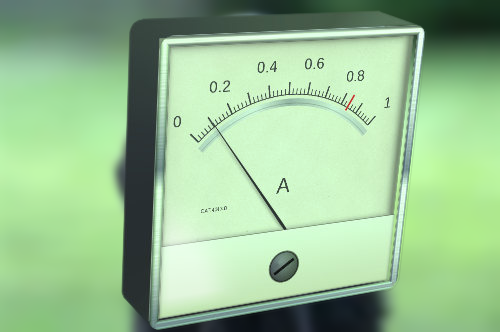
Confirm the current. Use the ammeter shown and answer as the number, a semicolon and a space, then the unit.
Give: 0.1; A
